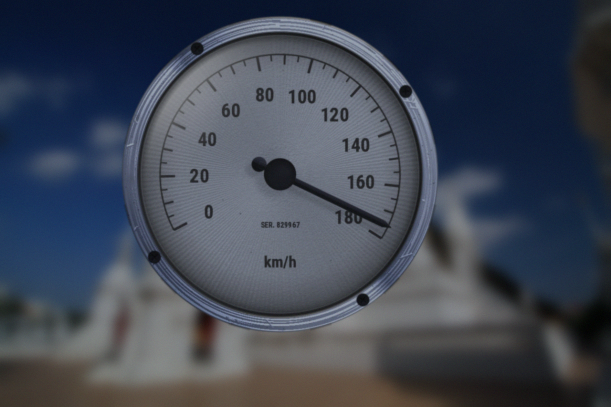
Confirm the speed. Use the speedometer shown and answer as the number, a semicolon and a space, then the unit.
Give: 175; km/h
